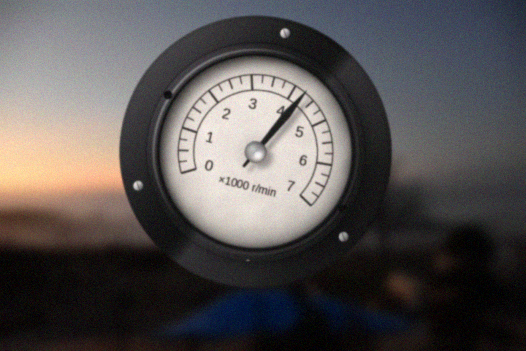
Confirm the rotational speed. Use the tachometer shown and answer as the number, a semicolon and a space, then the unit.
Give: 4250; rpm
